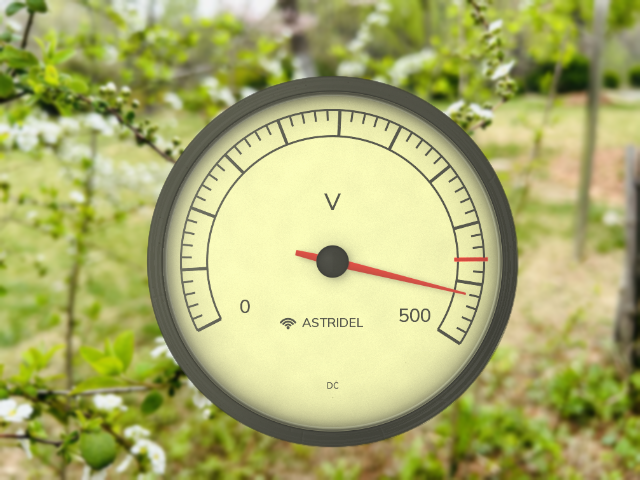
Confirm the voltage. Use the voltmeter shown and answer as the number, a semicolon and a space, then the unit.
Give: 460; V
